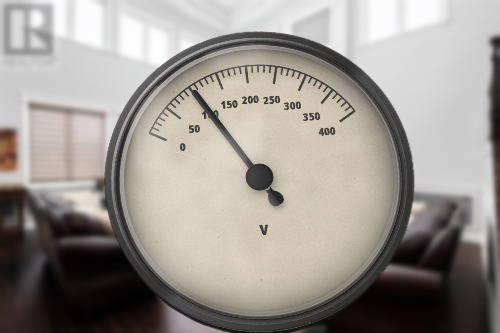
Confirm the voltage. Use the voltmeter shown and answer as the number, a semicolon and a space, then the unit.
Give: 100; V
